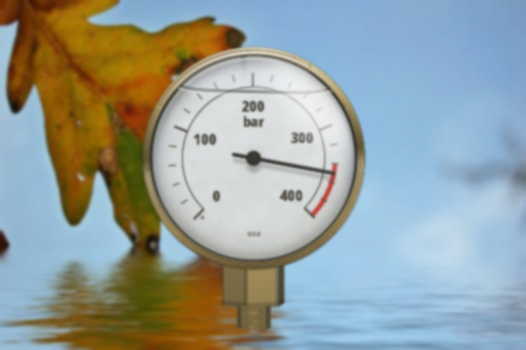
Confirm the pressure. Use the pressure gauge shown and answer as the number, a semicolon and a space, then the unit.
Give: 350; bar
